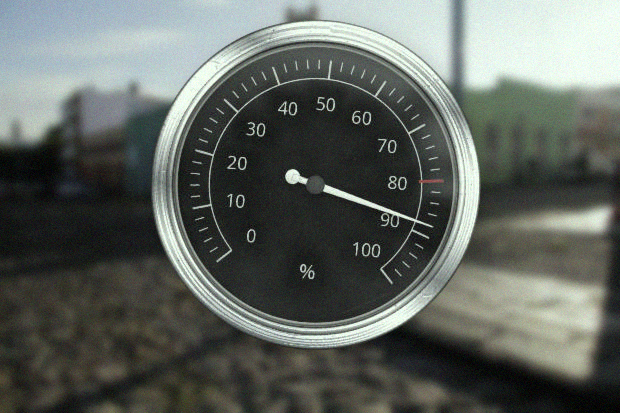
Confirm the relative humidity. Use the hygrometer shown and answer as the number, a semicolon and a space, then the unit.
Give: 88; %
